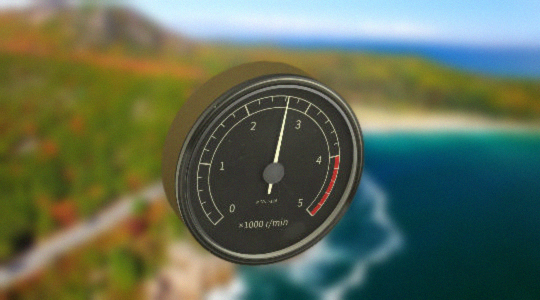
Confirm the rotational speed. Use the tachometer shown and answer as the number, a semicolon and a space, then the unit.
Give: 2600; rpm
